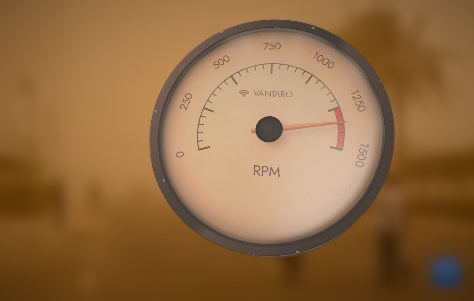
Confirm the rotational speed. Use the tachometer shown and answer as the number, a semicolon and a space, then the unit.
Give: 1350; rpm
